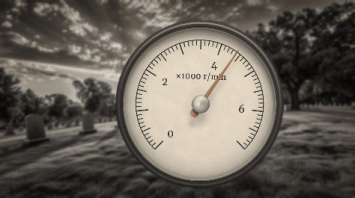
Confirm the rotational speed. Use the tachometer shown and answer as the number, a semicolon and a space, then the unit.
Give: 4400; rpm
